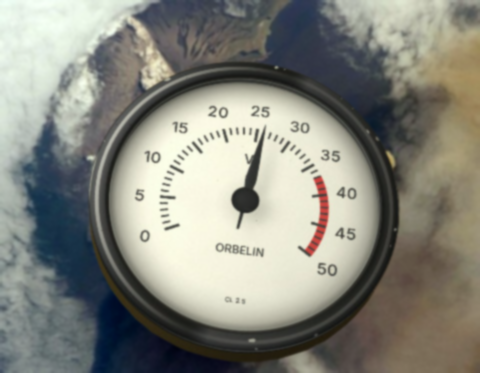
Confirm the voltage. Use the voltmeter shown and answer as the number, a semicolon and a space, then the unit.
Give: 26; V
